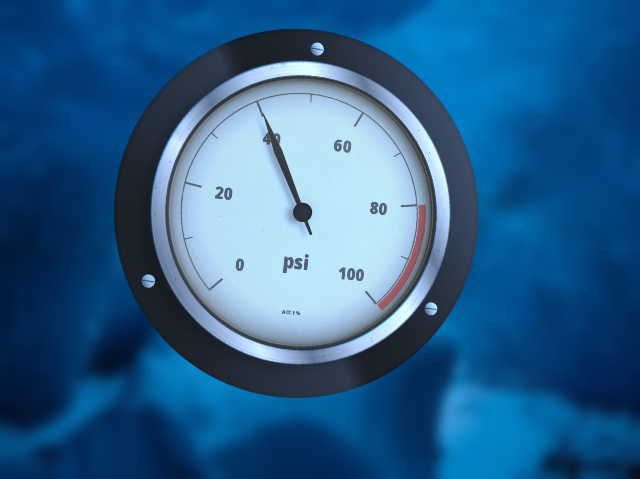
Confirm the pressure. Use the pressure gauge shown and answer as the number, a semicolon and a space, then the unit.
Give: 40; psi
